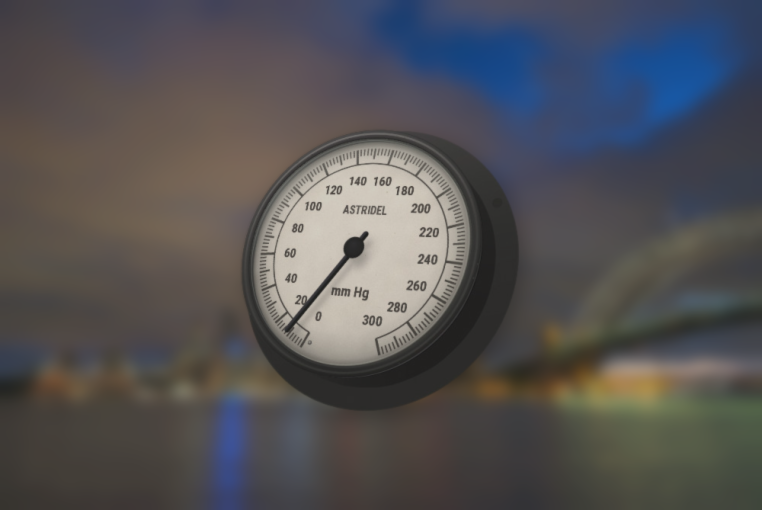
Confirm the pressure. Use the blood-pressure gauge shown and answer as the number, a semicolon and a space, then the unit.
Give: 10; mmHg
